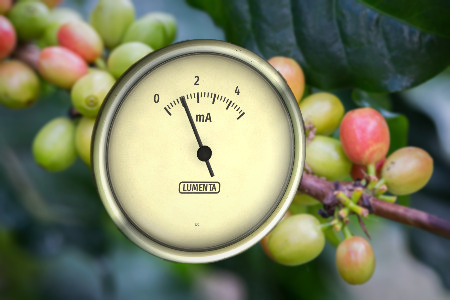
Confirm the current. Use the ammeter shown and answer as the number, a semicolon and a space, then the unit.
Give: 1; mA
